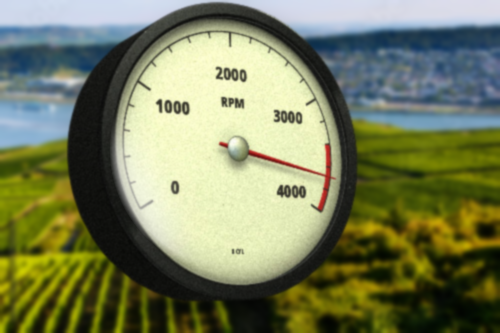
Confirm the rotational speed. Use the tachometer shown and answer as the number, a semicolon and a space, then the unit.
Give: 3700; rpm
